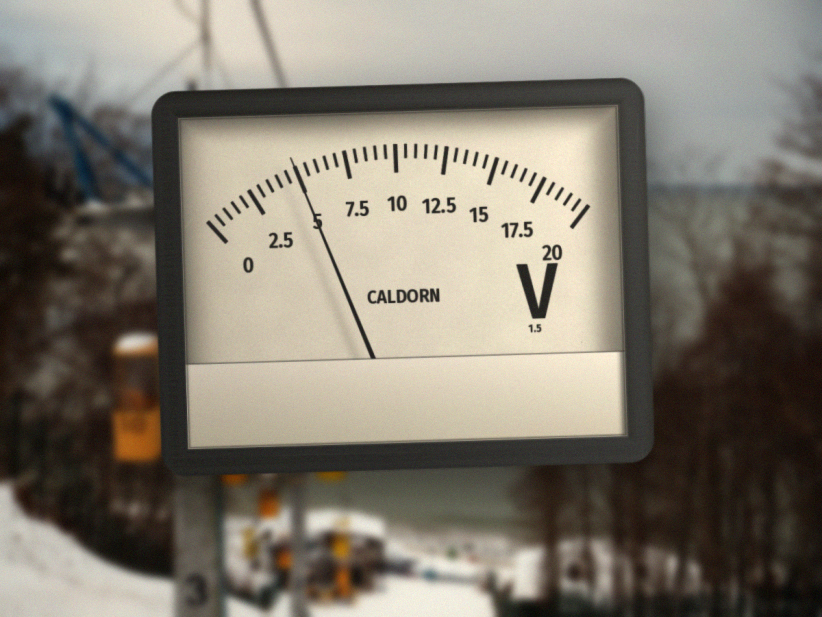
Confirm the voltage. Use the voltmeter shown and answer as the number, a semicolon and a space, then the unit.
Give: 5; V
